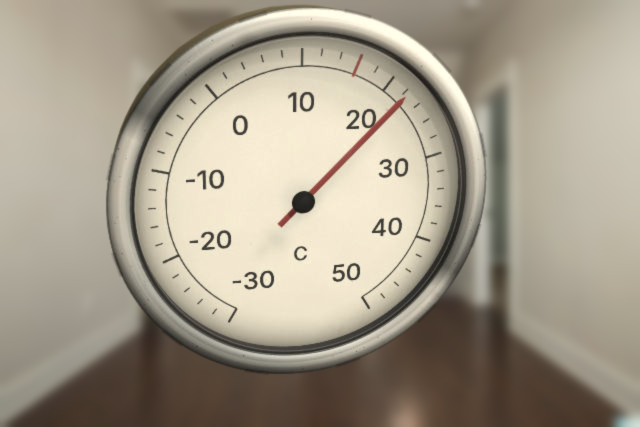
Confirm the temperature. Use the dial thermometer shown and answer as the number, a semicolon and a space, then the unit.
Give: 22; °C
